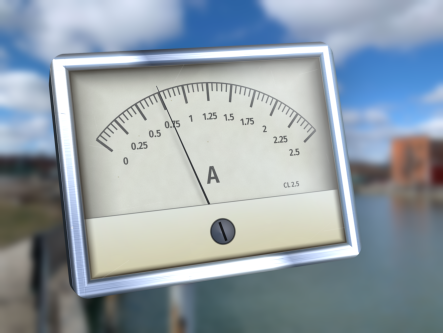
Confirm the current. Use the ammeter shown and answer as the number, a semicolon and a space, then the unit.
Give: 0.75; A
